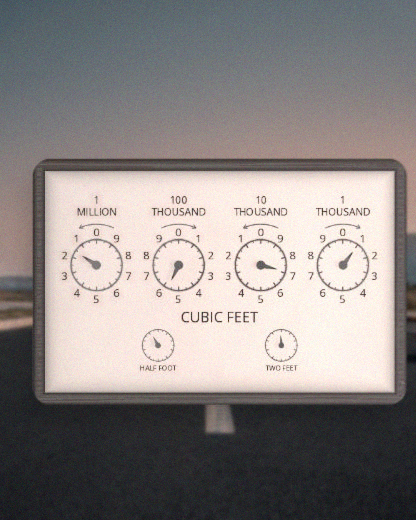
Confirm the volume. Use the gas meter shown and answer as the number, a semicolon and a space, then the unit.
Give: 157100; ft³
